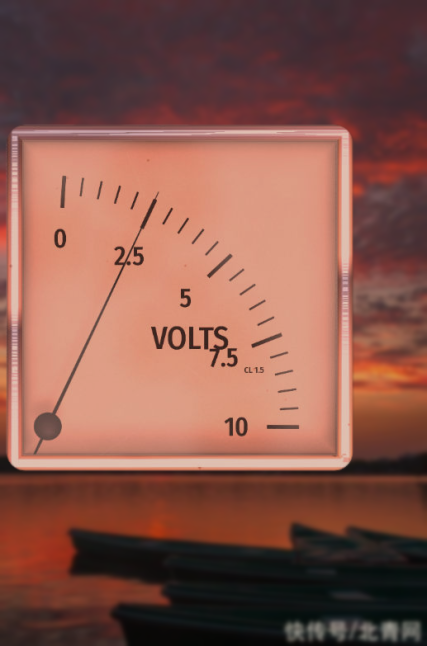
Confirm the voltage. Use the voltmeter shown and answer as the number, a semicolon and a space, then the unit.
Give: 2.5; V
